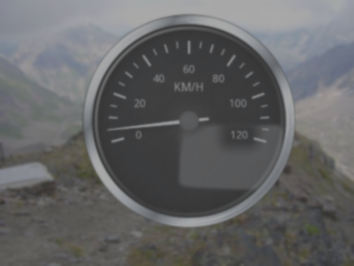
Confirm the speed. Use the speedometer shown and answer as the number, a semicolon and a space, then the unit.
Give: 5; km/h
